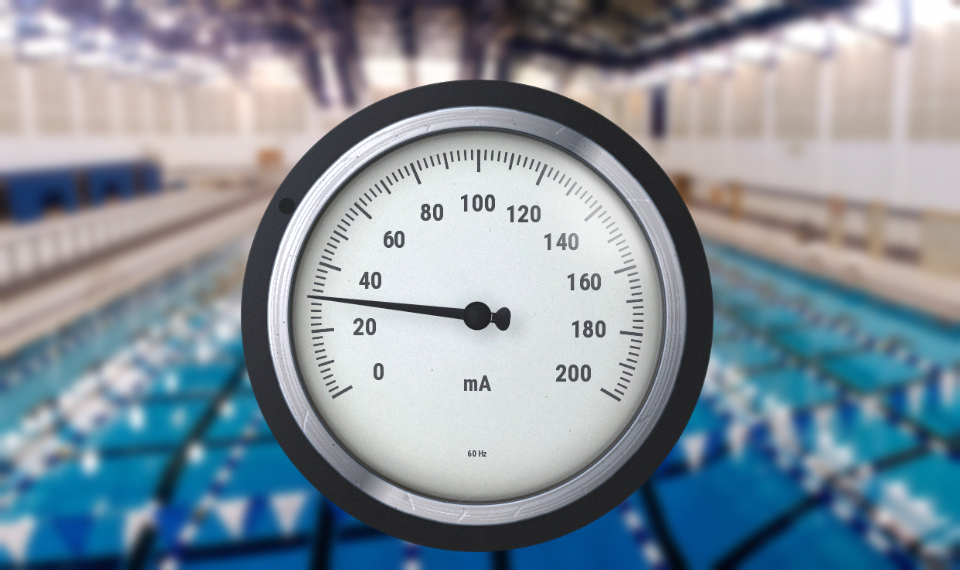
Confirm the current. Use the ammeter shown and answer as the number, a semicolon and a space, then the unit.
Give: 30; mA
